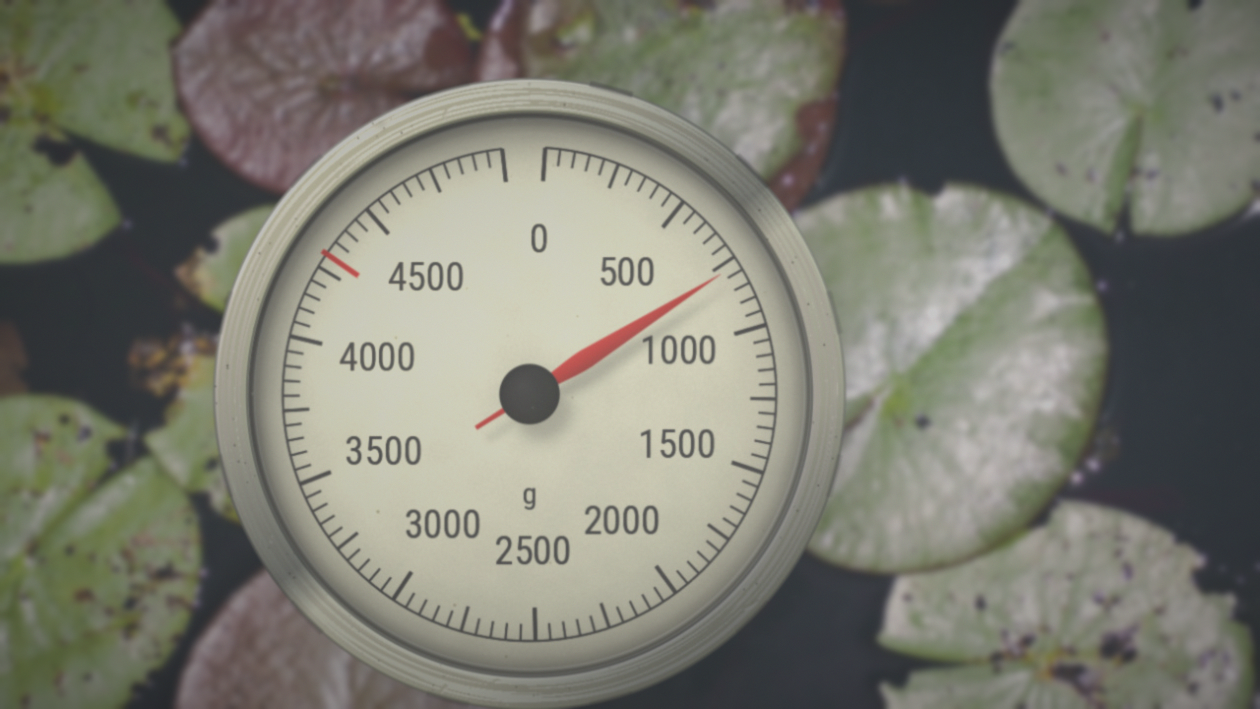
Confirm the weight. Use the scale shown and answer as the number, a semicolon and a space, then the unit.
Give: 775; g
